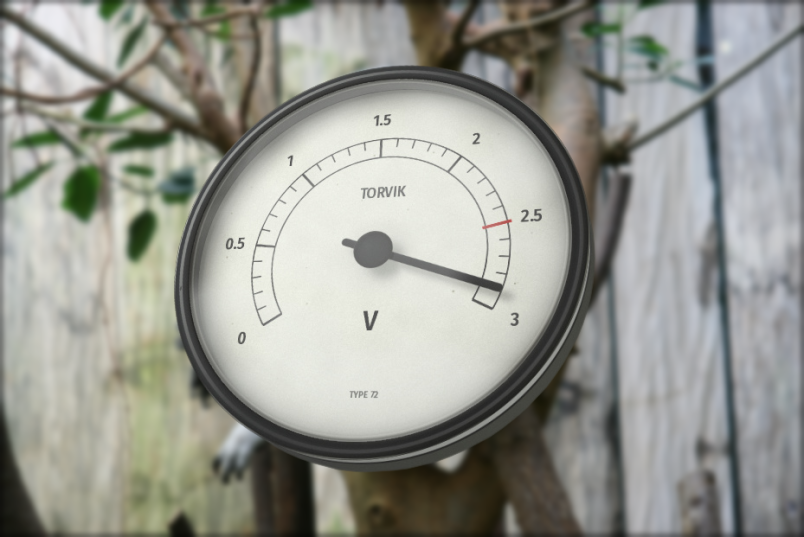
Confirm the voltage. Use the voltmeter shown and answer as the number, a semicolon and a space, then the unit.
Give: 2.9; V
